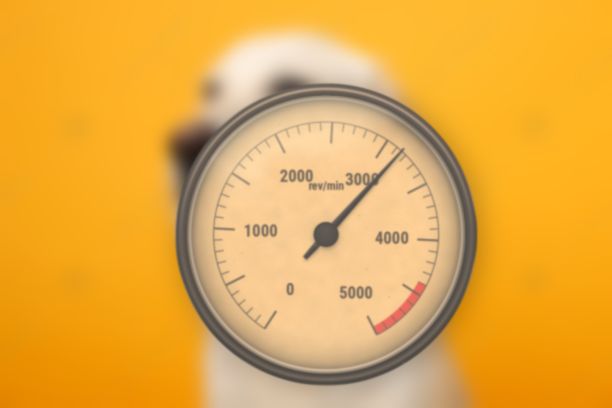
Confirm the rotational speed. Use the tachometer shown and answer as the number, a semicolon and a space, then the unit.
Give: 3150; rpm
